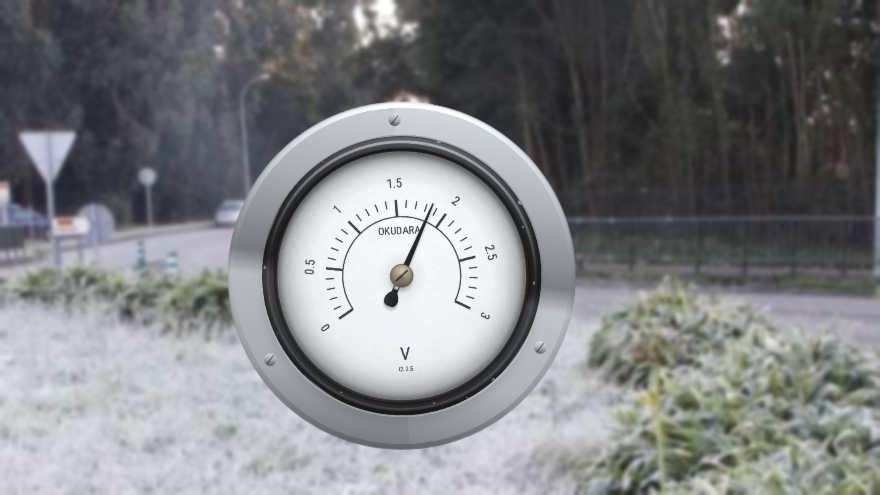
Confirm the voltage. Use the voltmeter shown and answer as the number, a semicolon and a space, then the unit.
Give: 1.85; V
